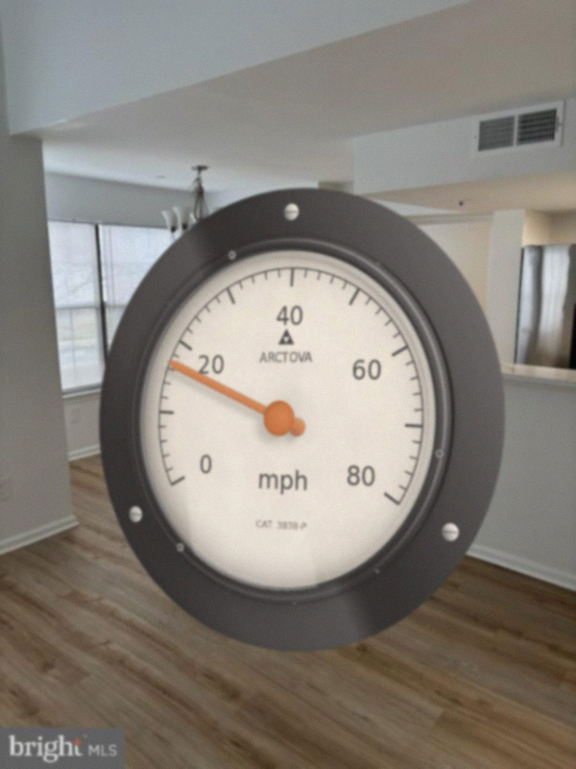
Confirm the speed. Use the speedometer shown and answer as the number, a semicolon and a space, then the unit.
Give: 17; mph
